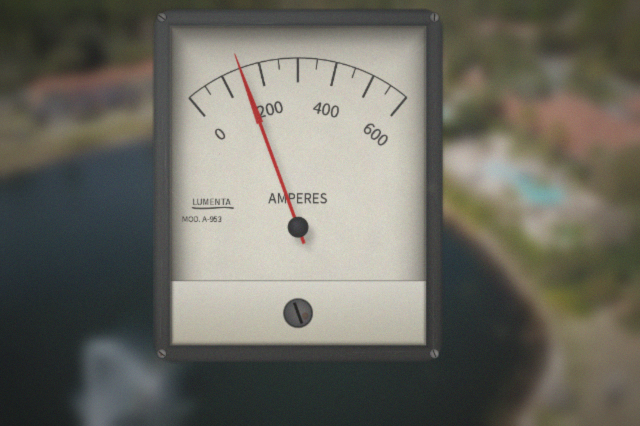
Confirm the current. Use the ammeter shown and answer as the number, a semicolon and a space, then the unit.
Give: 150; A
